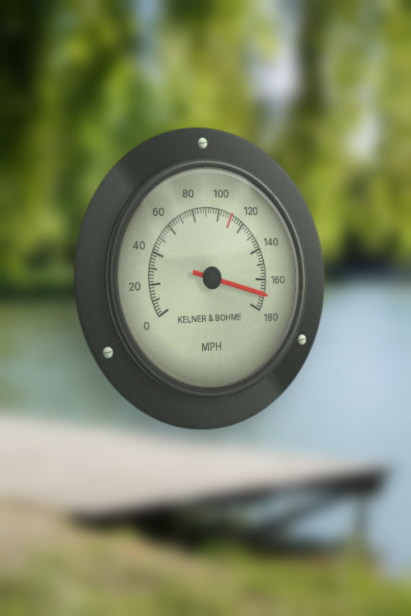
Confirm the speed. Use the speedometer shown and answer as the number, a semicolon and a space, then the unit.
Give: 170; mph
